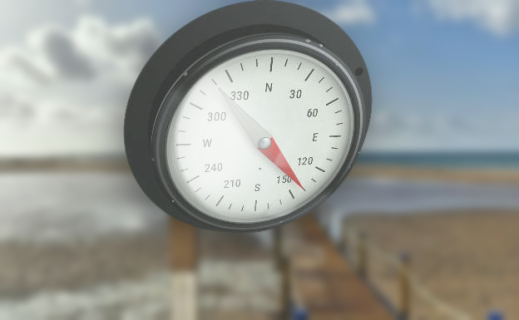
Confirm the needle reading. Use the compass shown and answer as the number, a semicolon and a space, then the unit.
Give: 140; °
